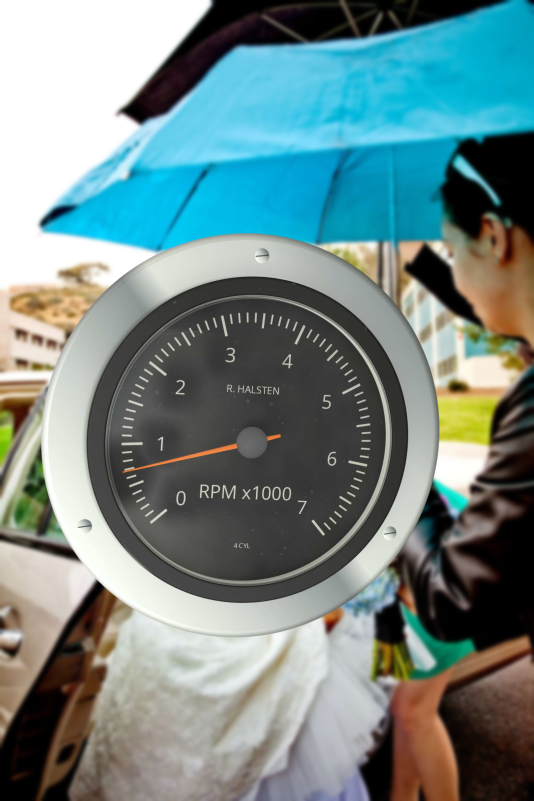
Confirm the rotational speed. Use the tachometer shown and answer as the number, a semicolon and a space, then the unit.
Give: 700; rpm
